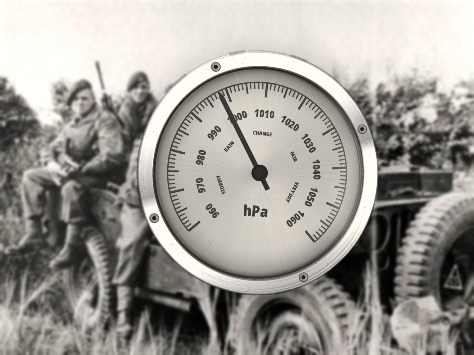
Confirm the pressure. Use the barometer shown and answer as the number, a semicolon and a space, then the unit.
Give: 998; hPa
